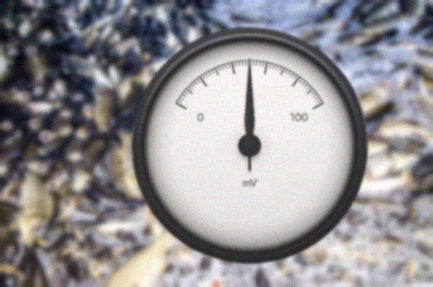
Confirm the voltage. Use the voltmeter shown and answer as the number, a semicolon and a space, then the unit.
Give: 50; mV
